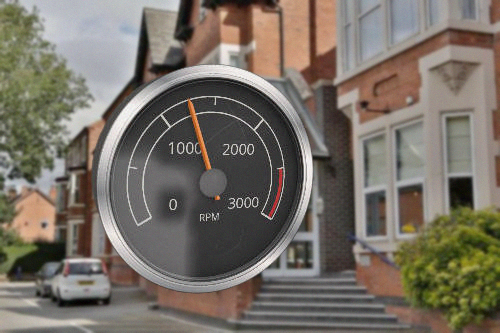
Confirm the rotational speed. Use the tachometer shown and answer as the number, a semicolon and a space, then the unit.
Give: 1250; rpm
